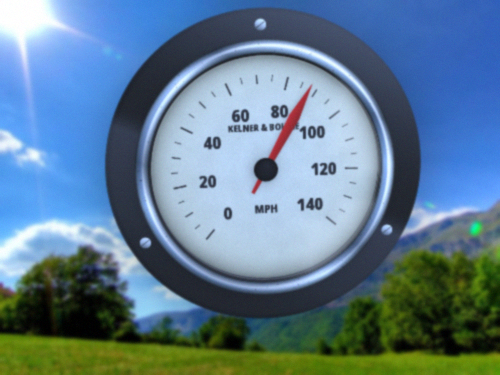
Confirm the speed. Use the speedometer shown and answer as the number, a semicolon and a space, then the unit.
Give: 87.5; mph
